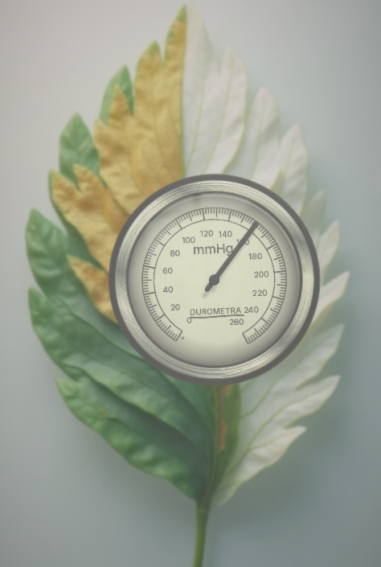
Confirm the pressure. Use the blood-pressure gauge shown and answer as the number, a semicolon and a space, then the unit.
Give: 160; mmHg
